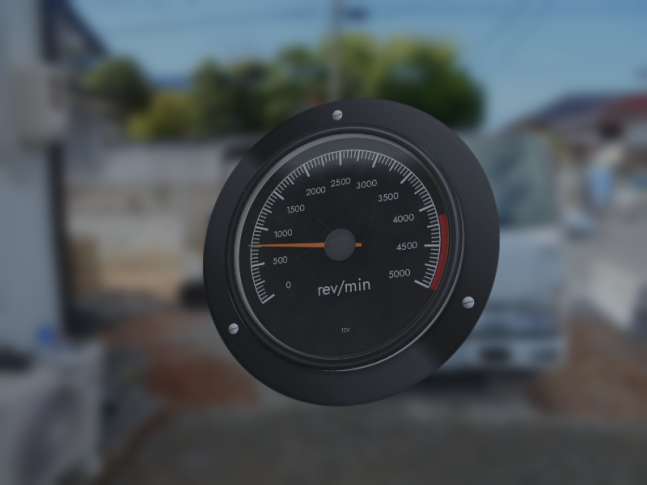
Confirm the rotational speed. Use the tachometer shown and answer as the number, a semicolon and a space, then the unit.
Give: 750; rpm
